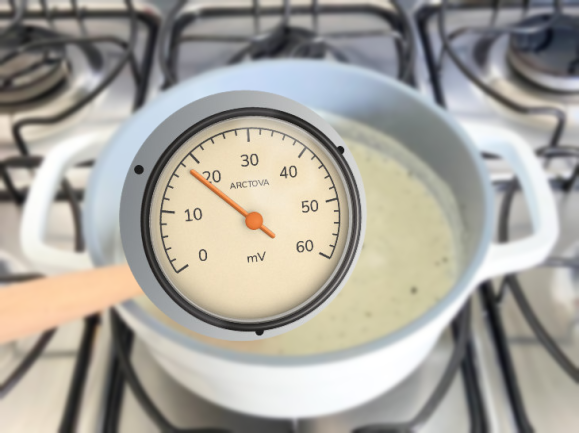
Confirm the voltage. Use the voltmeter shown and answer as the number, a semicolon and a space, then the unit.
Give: 18; mV
